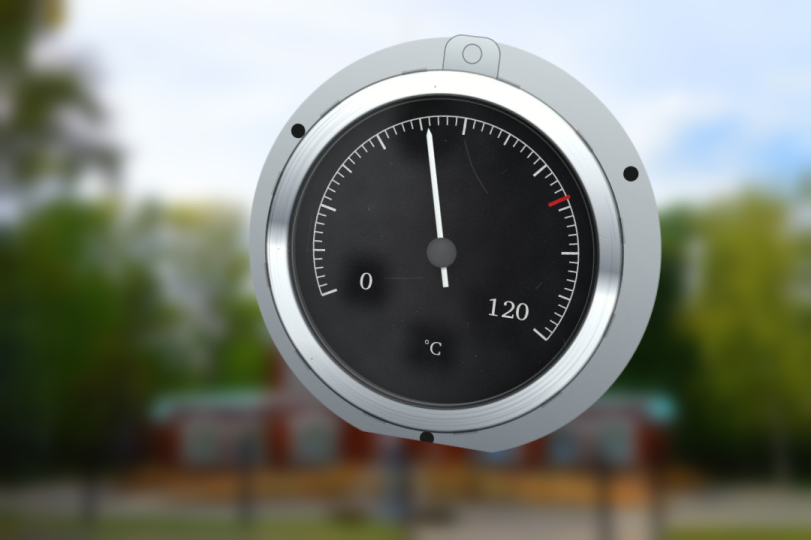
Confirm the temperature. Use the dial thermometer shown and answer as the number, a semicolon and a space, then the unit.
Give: 52; °C
